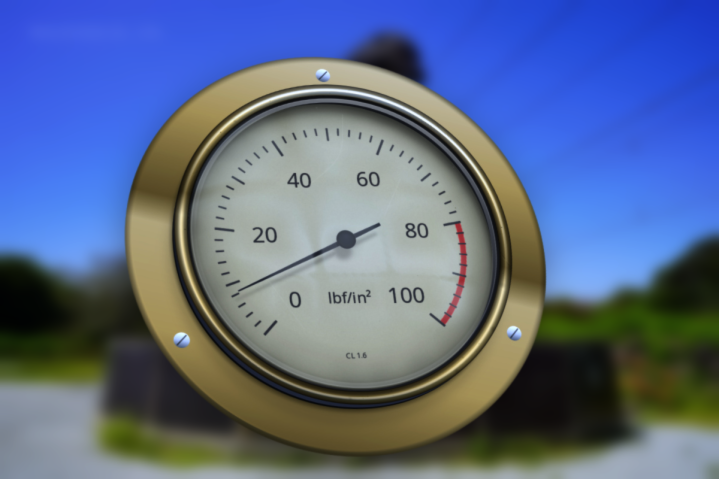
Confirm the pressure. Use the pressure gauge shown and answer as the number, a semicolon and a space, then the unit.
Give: 8; psi
